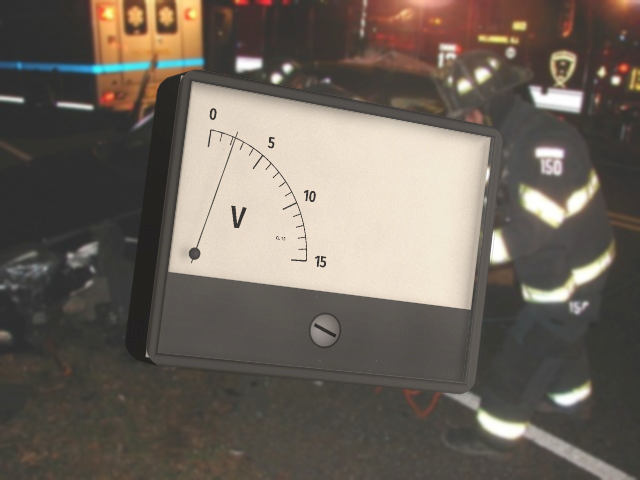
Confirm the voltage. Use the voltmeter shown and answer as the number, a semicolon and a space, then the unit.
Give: 2; V
